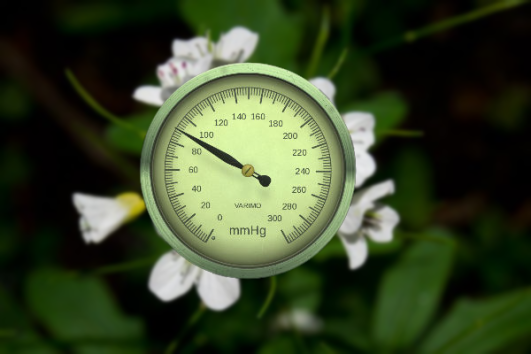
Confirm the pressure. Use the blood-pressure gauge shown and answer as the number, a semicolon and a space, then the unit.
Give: 90; mmHg
